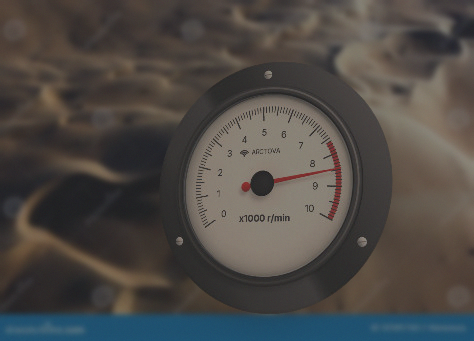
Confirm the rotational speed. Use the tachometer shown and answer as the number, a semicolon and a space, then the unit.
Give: 8500; rpm
